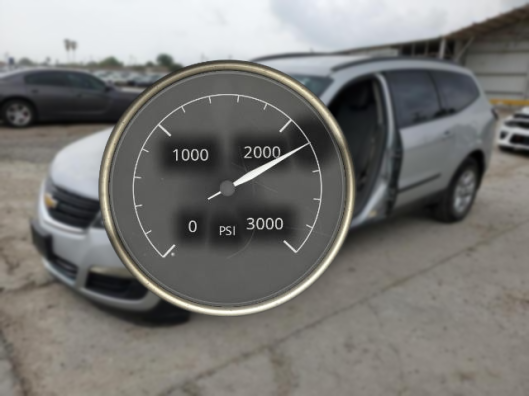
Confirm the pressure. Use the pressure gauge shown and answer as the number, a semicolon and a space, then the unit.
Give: 2200; psi
